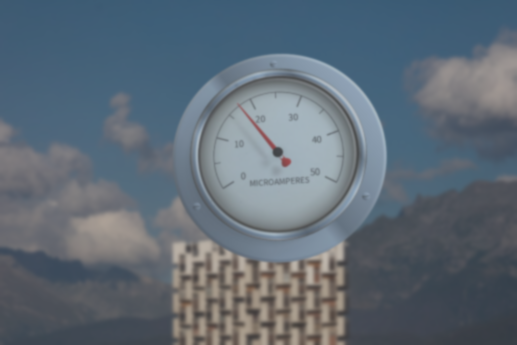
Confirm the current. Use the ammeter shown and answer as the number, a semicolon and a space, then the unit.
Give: 17.5; µA
